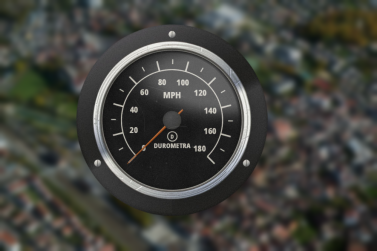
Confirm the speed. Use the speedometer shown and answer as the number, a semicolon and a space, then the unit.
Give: 0; mph
